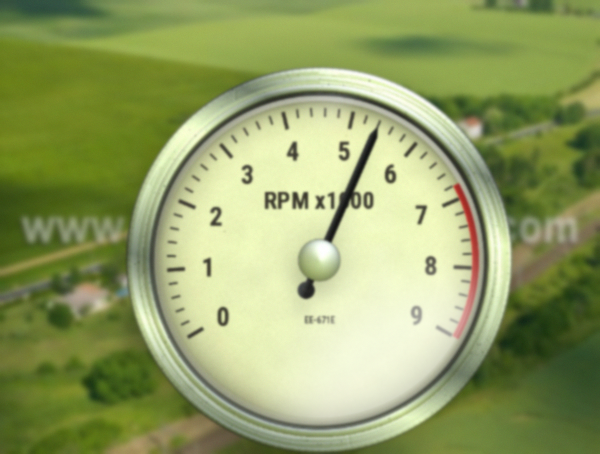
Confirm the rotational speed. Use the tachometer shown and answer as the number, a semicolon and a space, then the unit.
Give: 5400; rpm
